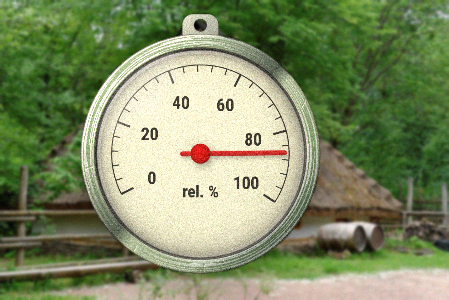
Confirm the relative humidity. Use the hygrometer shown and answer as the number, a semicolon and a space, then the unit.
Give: 86; %
